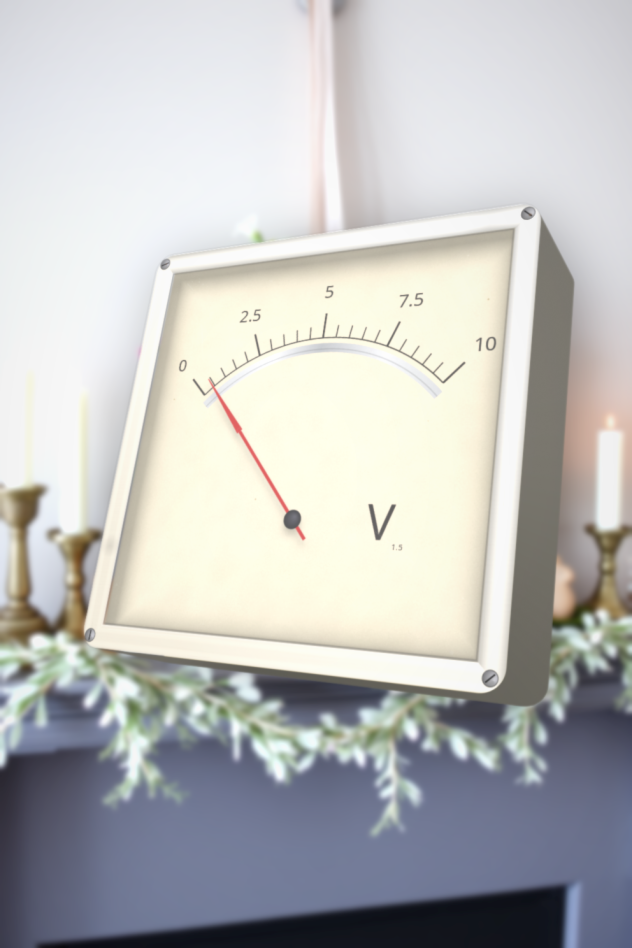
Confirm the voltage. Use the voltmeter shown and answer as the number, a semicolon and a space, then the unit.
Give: 0.5; V
